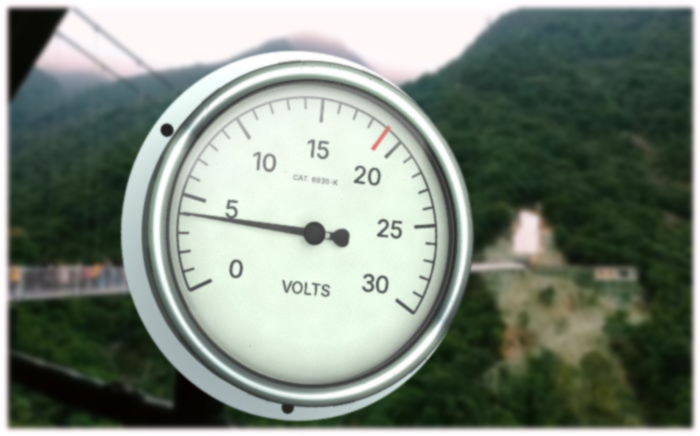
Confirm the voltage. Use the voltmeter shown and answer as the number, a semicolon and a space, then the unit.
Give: 4; V
